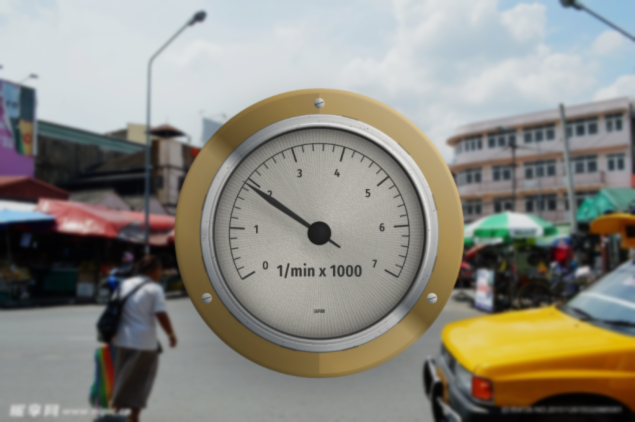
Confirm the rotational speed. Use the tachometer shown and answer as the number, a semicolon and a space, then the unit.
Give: 1900; rpm
